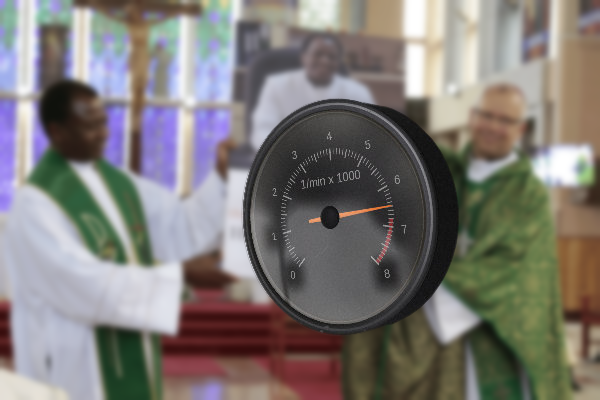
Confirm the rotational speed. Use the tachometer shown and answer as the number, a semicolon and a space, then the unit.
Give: 6500; rpm
